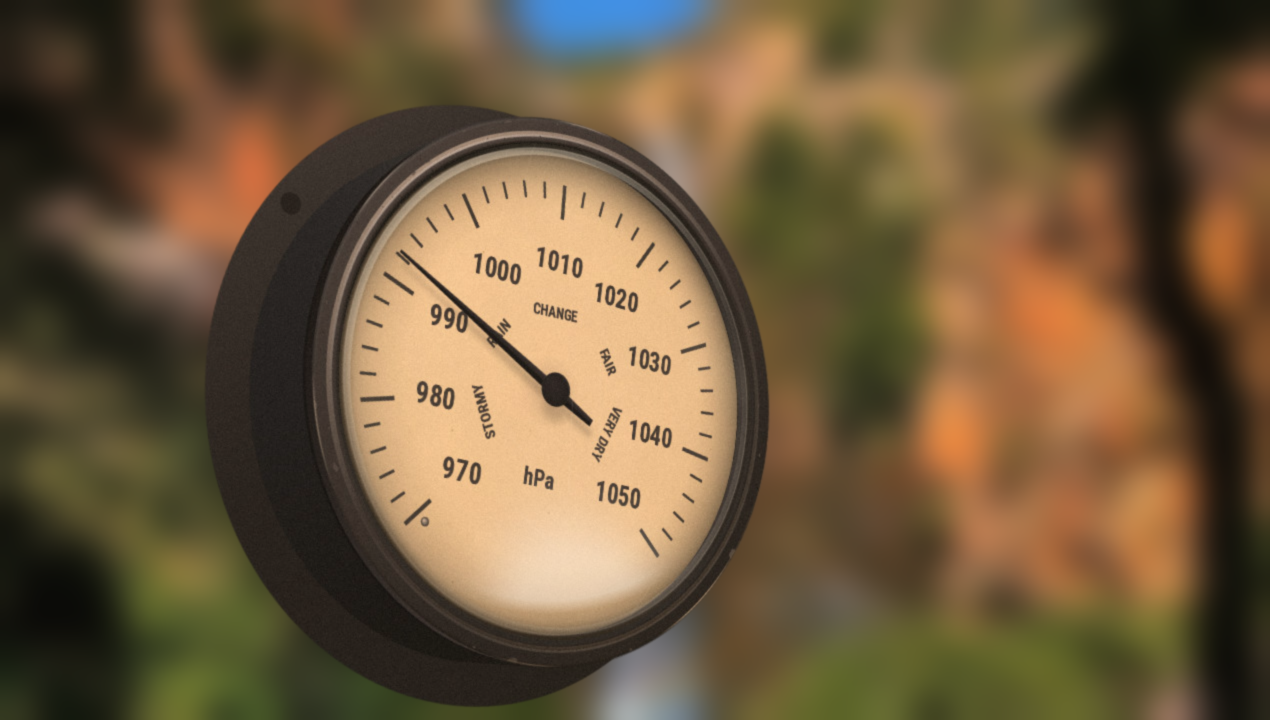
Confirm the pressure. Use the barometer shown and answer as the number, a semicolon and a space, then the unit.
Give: 992; hPa
